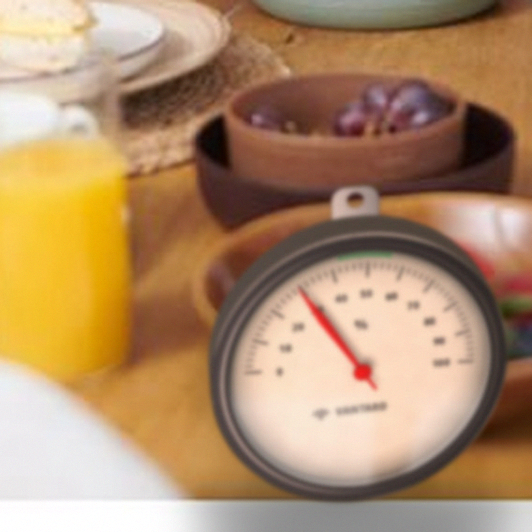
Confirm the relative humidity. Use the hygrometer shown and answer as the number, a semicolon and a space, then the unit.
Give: 30; %
